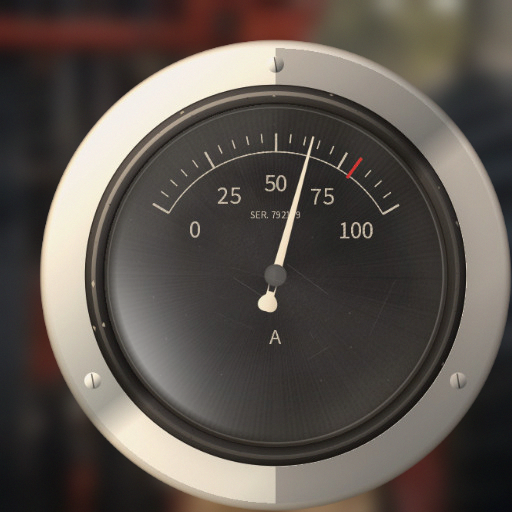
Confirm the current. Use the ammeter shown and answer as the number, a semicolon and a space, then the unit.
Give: 62.5; A
